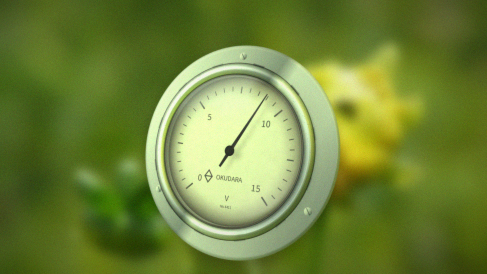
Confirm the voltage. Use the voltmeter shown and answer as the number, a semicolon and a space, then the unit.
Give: 9; V
